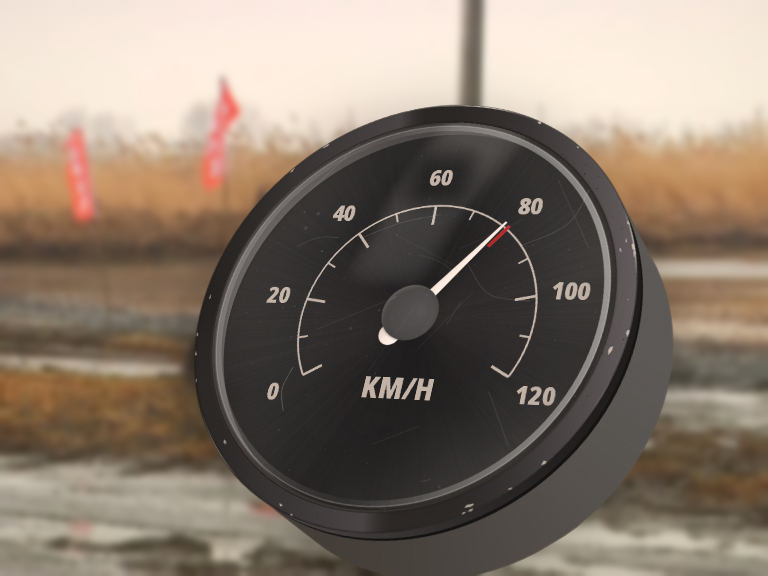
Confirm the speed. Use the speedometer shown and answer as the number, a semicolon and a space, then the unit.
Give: 80; km/h
